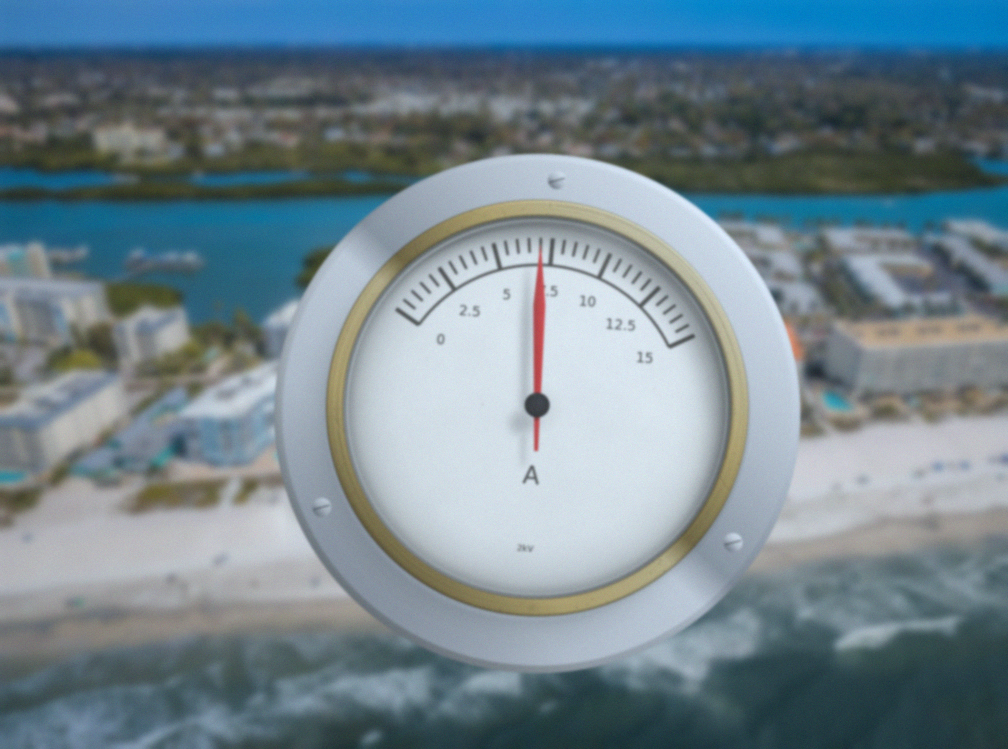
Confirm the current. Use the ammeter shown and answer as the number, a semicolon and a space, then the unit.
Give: 7; A
